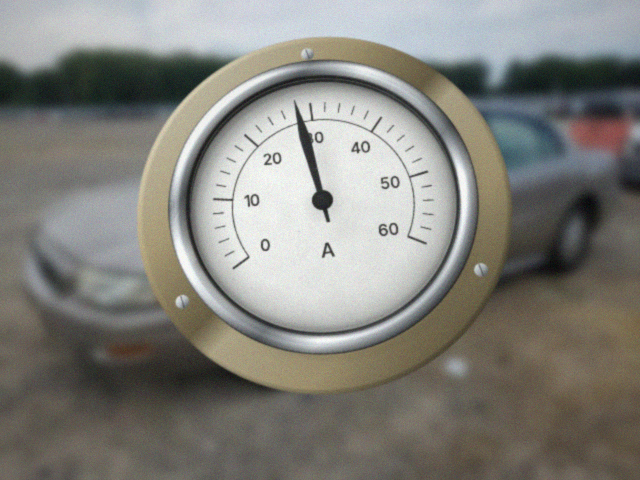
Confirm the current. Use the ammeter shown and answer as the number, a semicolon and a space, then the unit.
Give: 28; A
